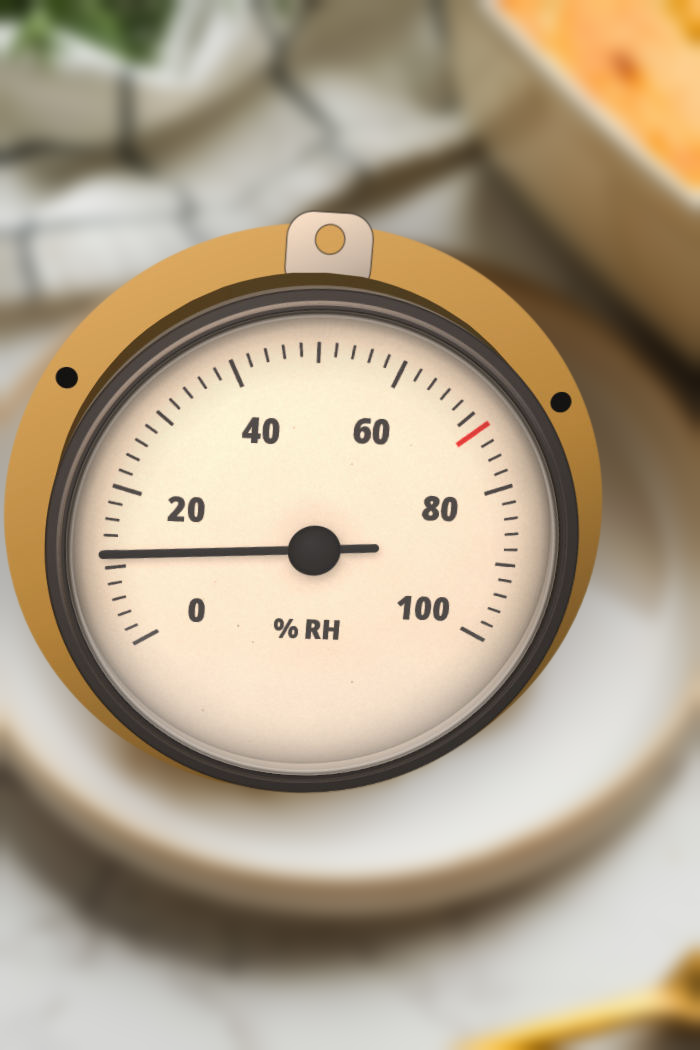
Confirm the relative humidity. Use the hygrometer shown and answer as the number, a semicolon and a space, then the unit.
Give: 12; %
